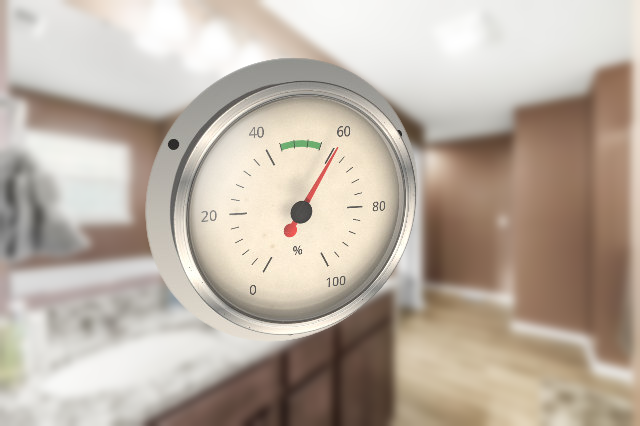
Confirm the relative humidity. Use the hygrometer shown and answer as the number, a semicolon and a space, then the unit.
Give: 60; %
